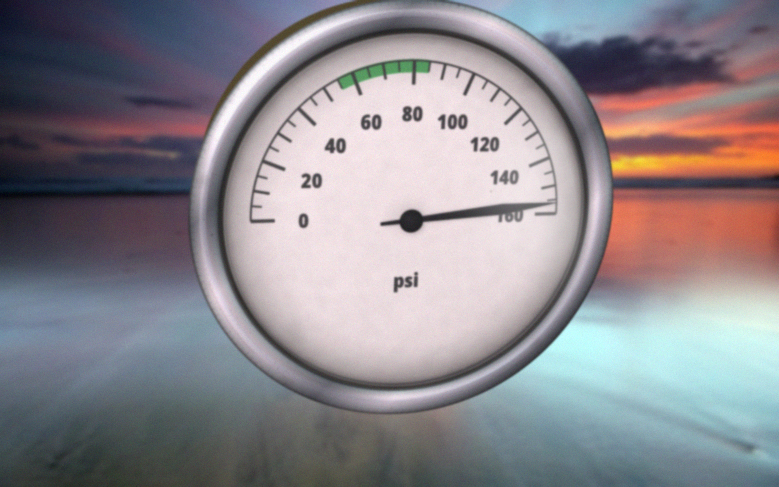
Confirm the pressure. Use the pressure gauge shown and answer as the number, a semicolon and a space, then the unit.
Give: 155; psi
